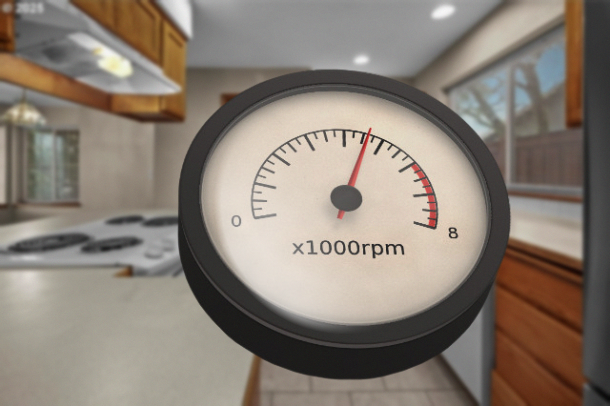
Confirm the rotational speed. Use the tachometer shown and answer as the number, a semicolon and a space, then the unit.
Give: 4625; rpm
